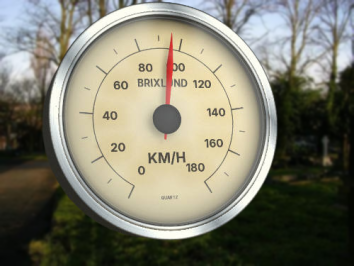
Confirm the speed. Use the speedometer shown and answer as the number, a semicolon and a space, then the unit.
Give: 95; km/h
